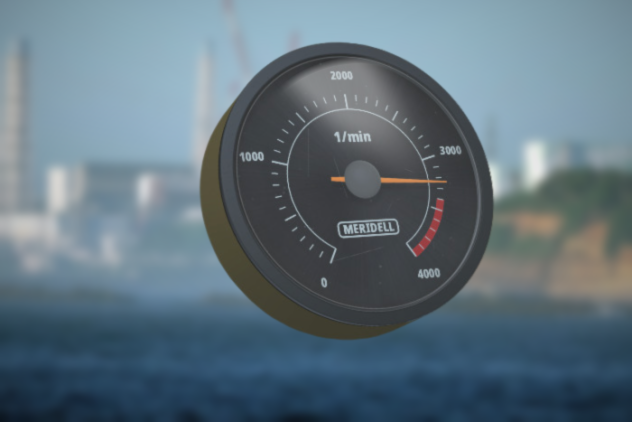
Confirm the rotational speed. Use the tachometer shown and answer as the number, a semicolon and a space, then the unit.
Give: 3250; rpm
